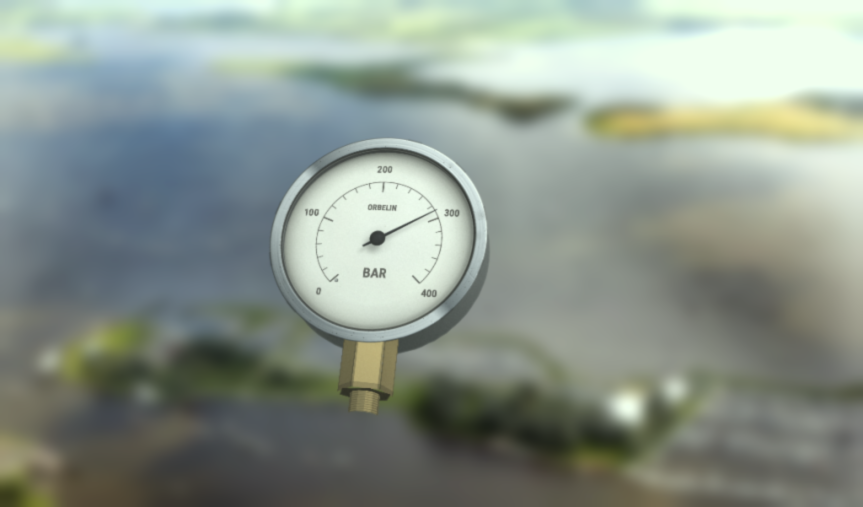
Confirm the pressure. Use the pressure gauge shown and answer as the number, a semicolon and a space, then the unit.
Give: 290; bar
